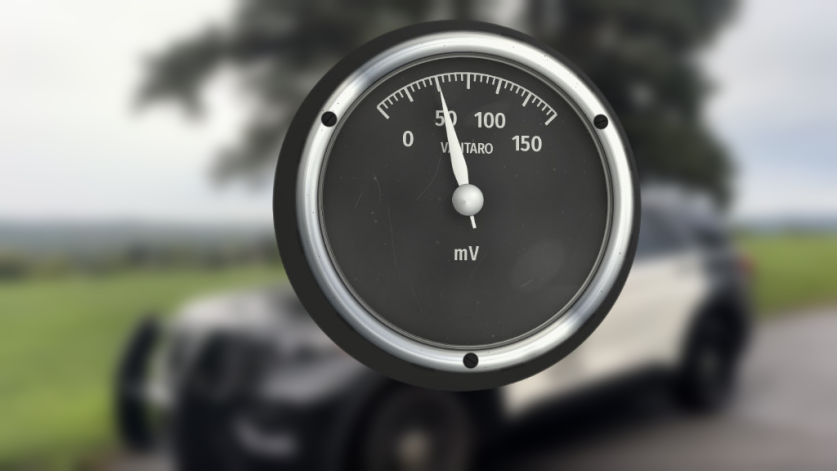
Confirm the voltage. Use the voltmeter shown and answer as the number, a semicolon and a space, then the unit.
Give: 50; mV
